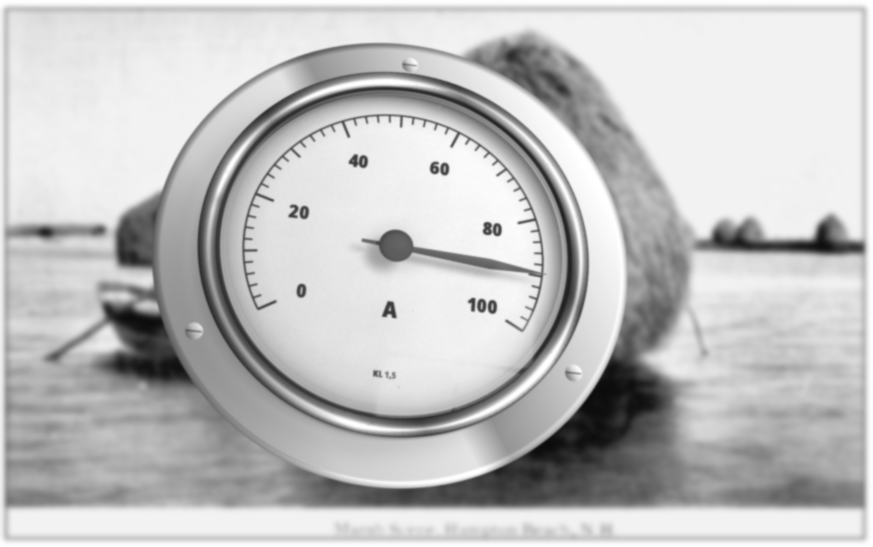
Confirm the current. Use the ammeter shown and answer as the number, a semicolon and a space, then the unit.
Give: 90; A
